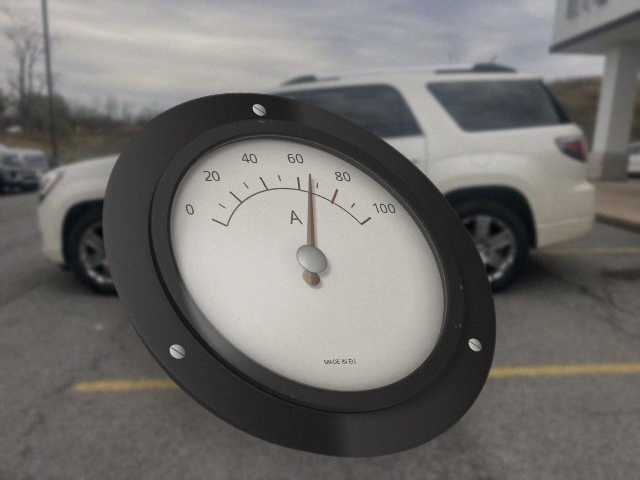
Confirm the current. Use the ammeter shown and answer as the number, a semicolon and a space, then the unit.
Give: 65; A
